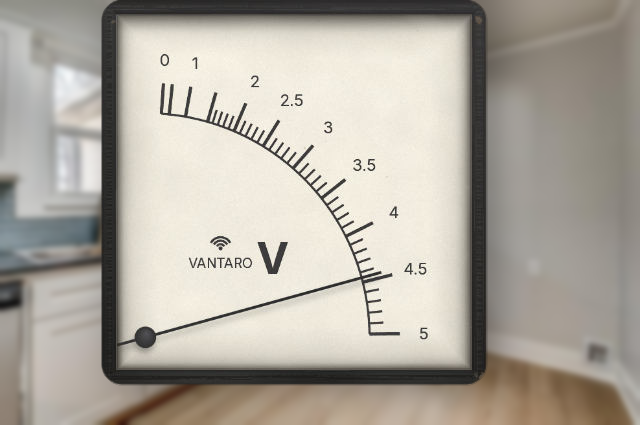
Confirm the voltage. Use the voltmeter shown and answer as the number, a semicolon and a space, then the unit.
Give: 4.45; V
